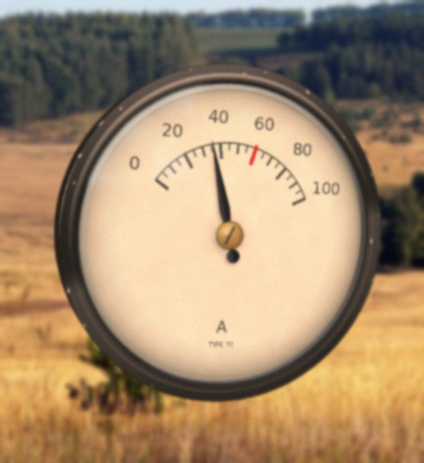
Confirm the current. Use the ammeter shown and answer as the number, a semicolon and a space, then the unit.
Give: 35; A
